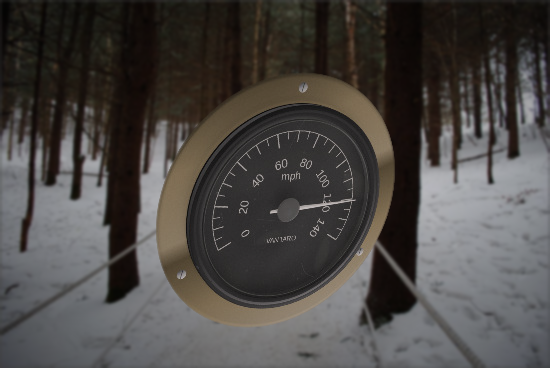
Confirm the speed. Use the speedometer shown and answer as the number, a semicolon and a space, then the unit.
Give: 120; mph
